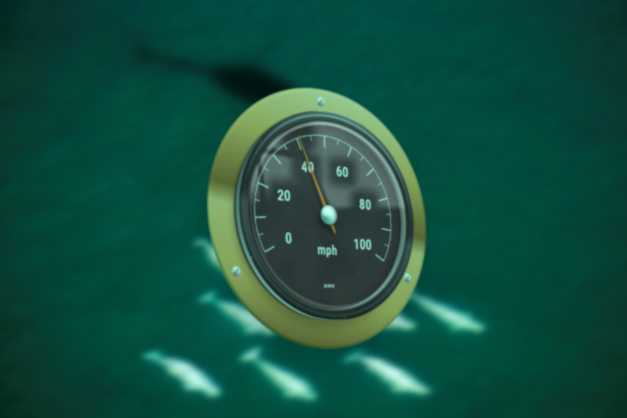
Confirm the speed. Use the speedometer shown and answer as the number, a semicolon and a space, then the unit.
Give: 40; mph
